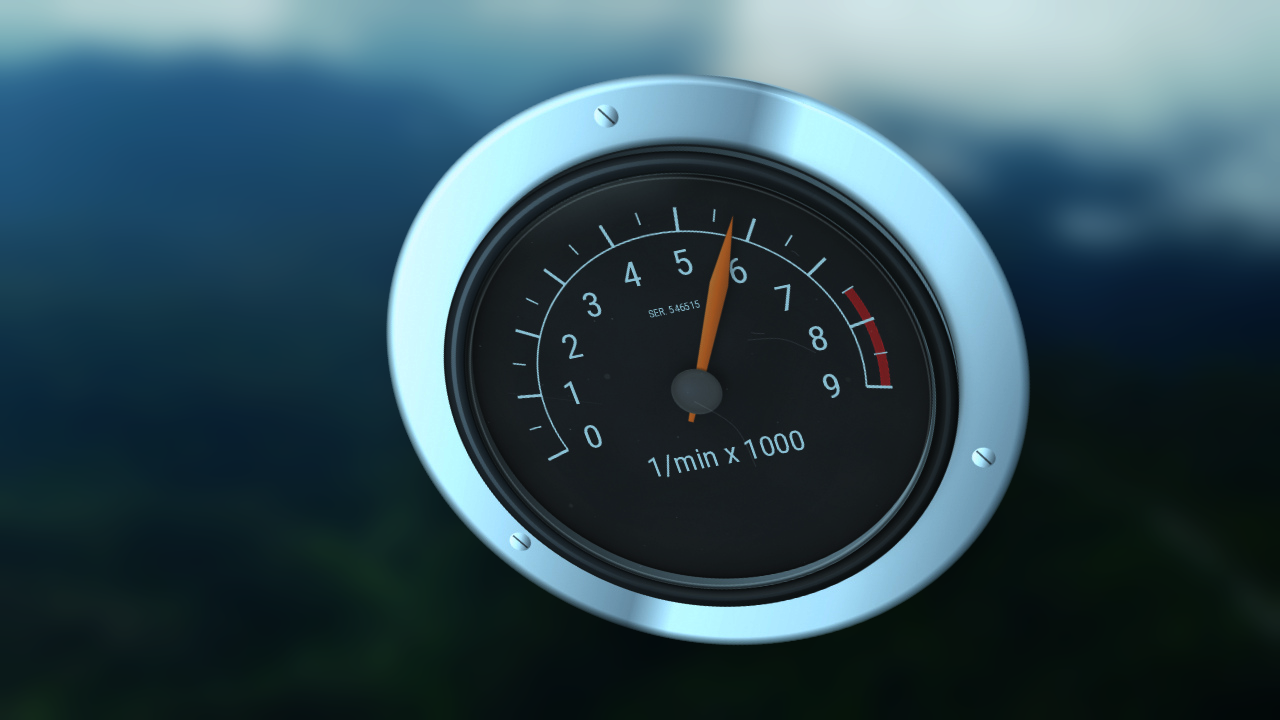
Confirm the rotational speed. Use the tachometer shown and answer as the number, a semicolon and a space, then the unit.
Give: 5750; rpm
